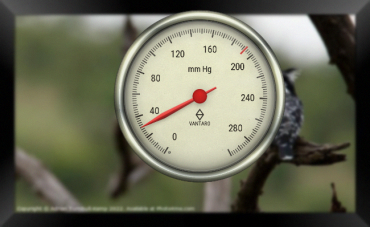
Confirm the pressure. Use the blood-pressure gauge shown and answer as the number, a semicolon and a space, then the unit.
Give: 30; mmHg
